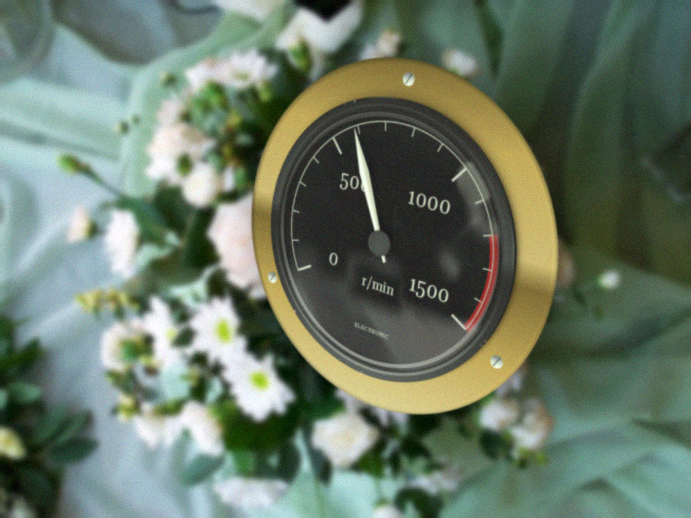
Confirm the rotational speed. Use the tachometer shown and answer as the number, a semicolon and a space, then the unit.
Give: 600; rpm
